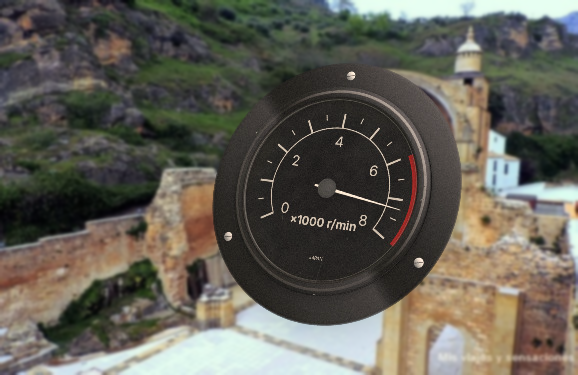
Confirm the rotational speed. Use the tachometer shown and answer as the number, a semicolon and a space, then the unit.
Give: 7250; rpm
